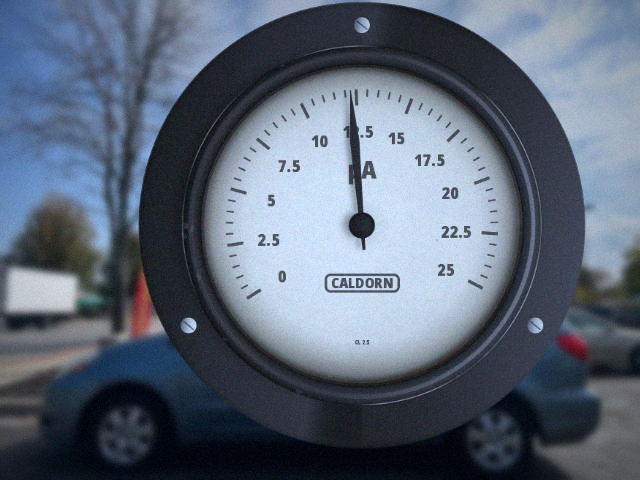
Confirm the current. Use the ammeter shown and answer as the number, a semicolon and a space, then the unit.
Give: 12.25; µA
